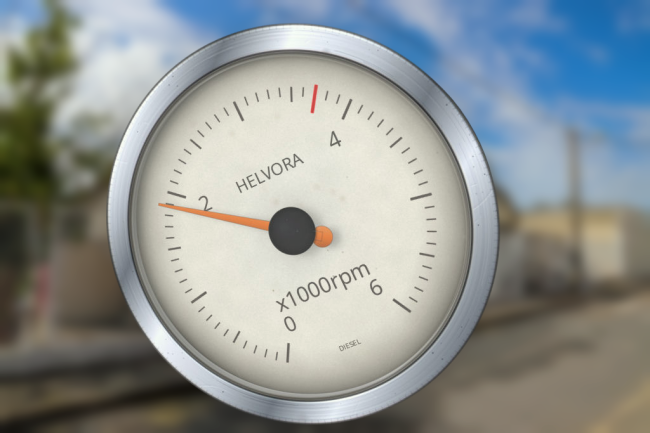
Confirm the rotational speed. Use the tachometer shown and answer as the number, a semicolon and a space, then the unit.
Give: 1900; rpm
